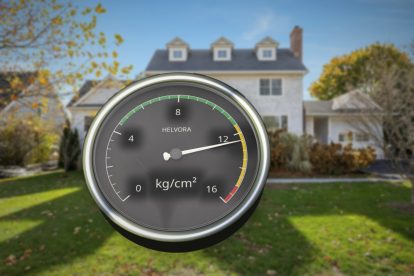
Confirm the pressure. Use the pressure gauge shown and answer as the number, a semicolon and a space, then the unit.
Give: 12.5; kg/cm²
